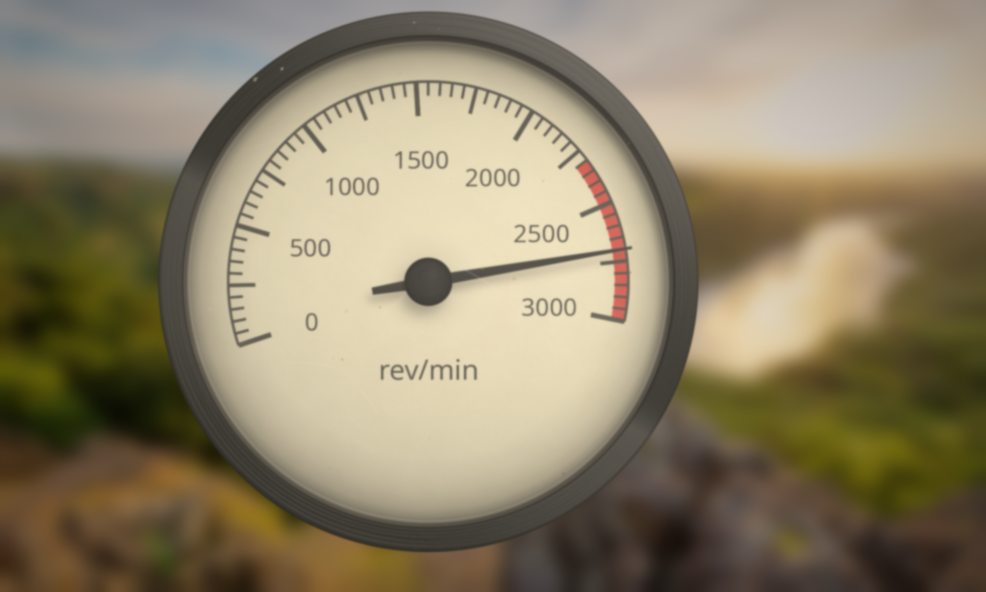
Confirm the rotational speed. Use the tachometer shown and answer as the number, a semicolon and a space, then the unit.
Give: 2700; rpm
